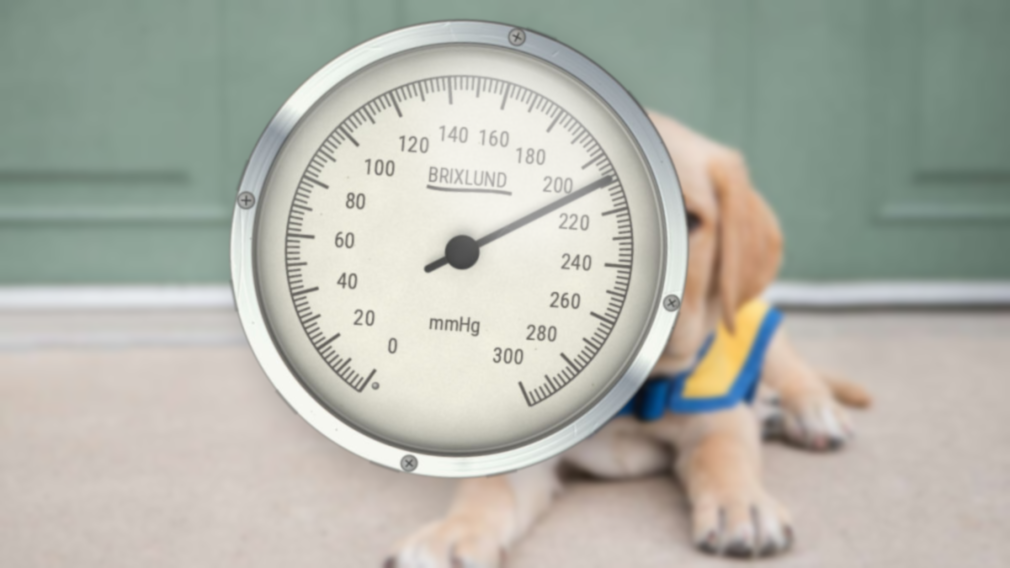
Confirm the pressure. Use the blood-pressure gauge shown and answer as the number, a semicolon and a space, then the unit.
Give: 208; mmHg
